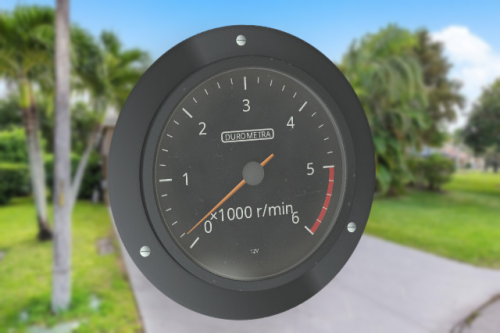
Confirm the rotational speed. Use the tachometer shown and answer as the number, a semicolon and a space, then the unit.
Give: 200; rpm
